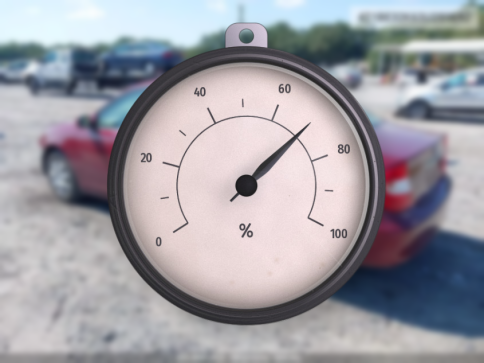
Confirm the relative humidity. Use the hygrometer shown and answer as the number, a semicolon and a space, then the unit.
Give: 70; %
